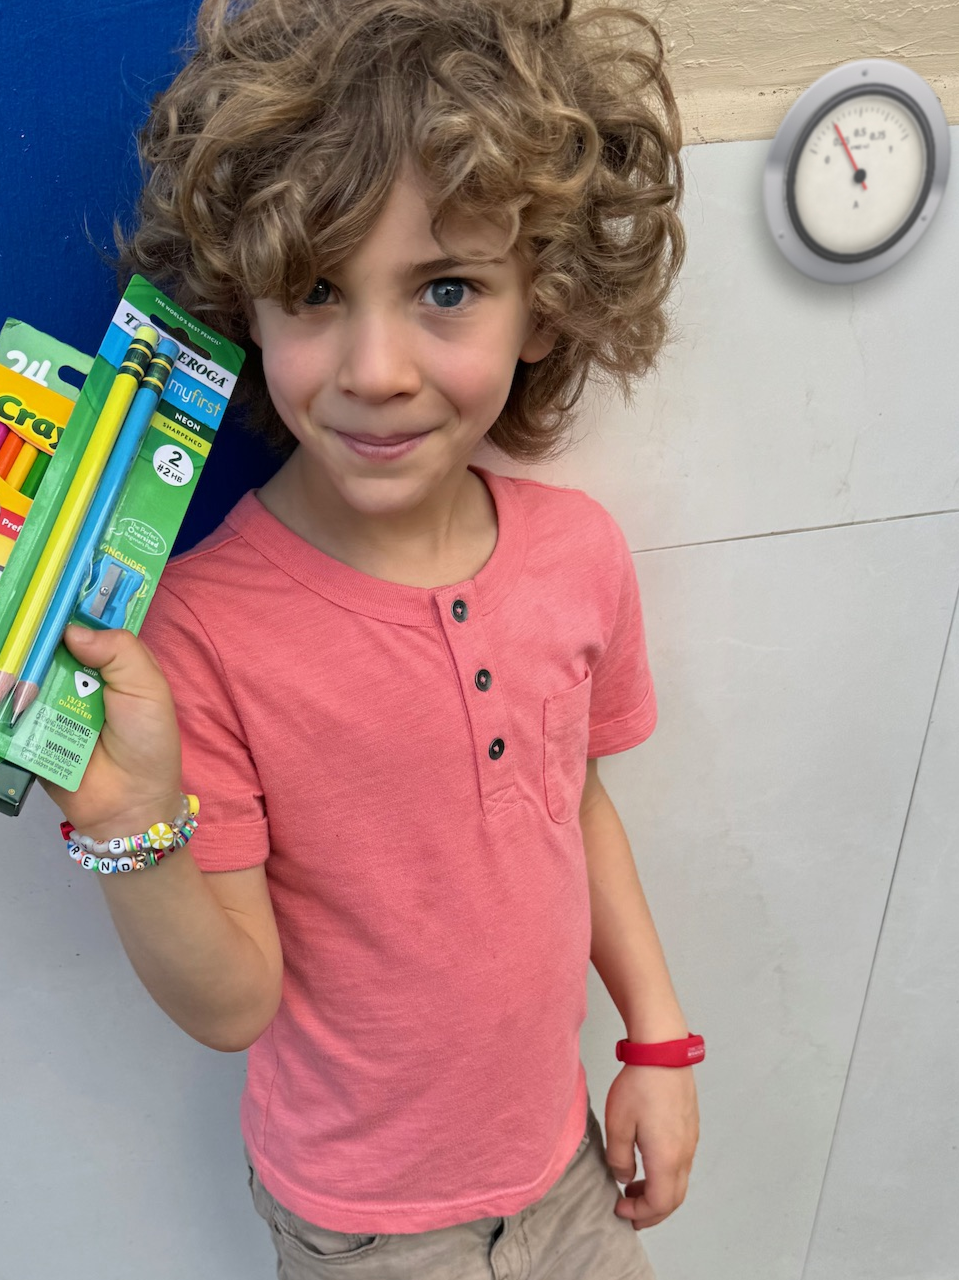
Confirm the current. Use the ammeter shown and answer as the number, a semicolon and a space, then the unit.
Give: 0.25; A
